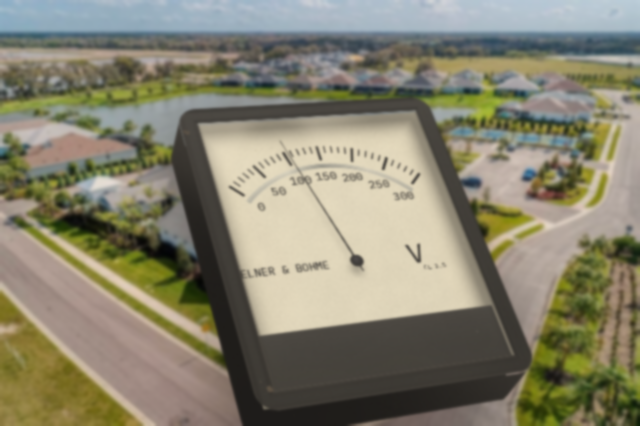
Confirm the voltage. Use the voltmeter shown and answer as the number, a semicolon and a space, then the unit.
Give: 100; V
